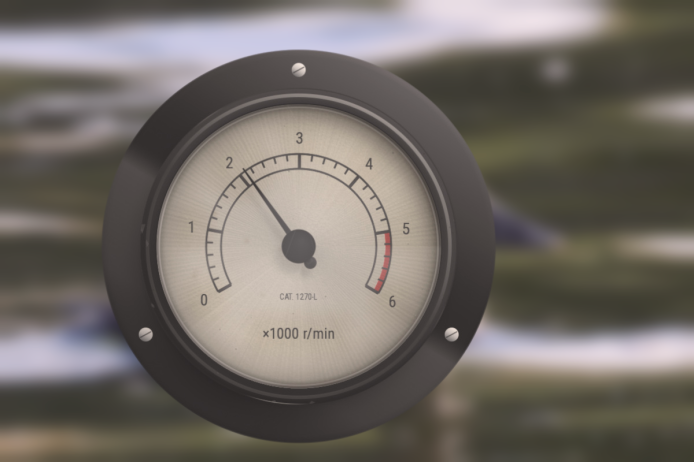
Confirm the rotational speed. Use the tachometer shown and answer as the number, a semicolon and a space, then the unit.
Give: 2100; rpm
